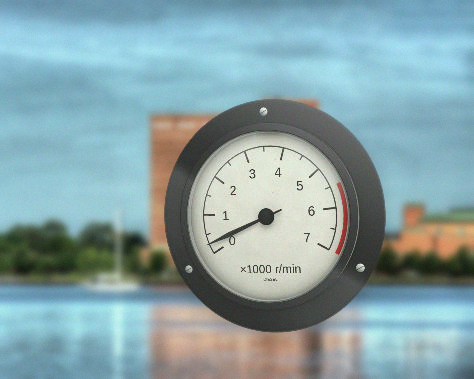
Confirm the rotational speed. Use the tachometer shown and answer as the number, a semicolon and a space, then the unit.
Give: 250; rpm
